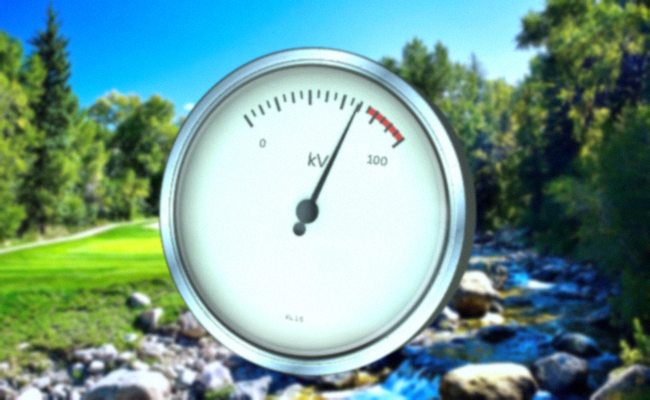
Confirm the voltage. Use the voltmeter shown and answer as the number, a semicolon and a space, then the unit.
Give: 70; kV
